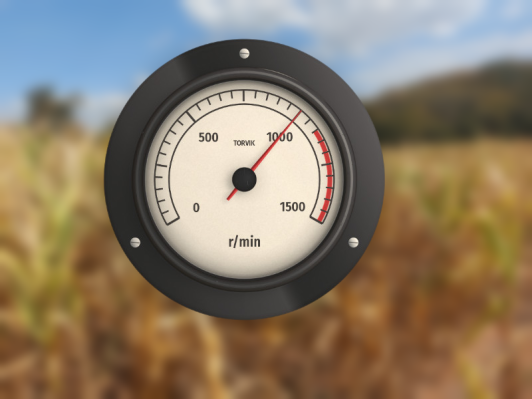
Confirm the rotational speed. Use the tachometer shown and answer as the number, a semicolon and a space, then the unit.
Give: 1000; rpm
